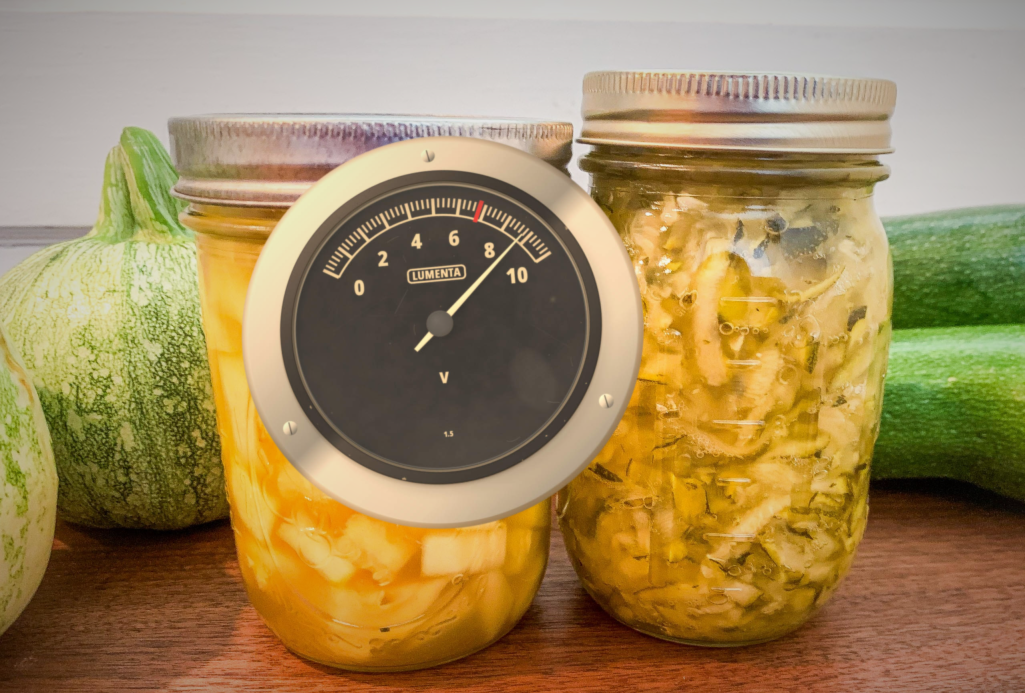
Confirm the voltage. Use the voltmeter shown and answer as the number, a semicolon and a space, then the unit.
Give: 8.8; V
